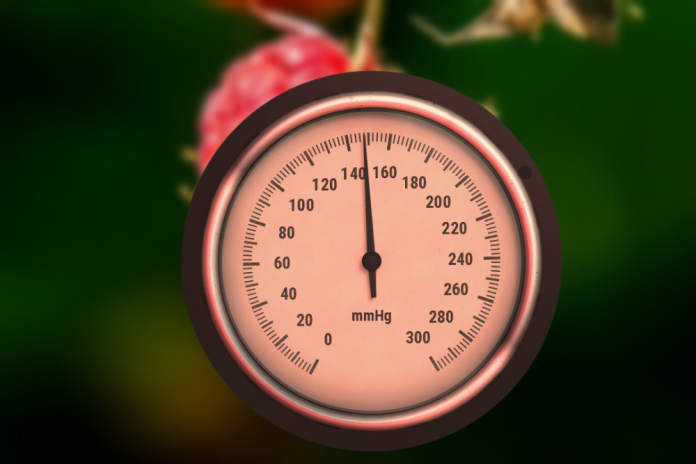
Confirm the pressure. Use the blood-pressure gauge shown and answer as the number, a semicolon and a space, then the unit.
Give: 148; mmHg
